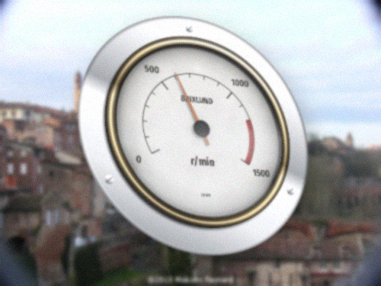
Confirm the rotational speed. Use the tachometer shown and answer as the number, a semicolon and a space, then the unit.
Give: 600; rpm
